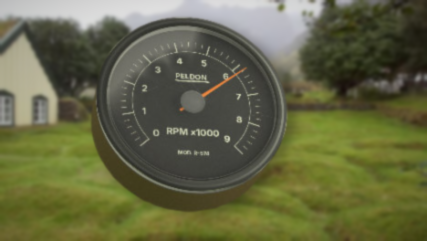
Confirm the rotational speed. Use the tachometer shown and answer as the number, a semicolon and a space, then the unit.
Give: 6200; rpm
